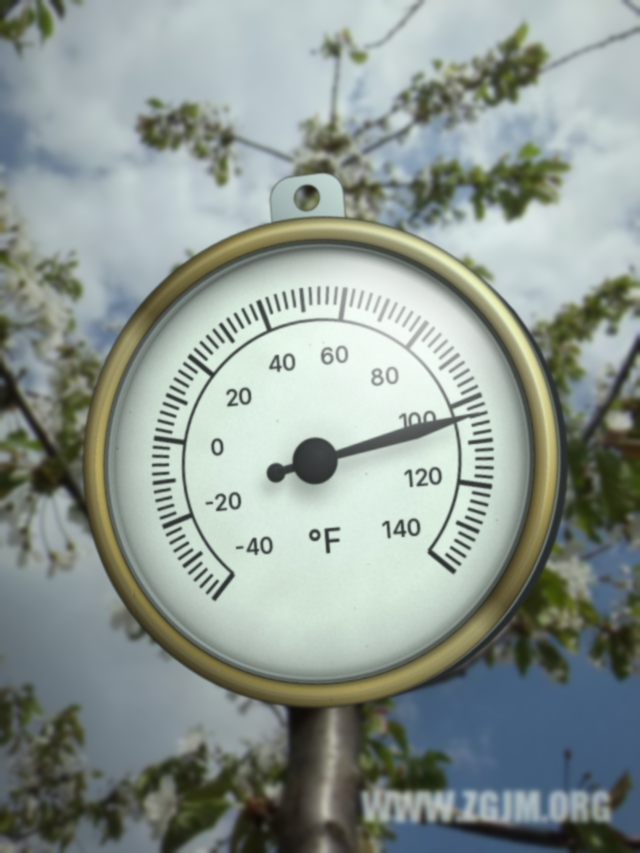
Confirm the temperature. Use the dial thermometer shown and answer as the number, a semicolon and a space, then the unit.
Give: 104; °F
